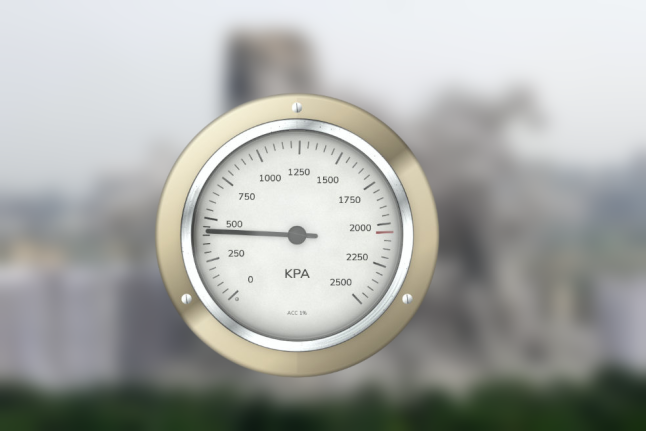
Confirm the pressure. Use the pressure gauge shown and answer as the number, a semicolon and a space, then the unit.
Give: 425; kPa
